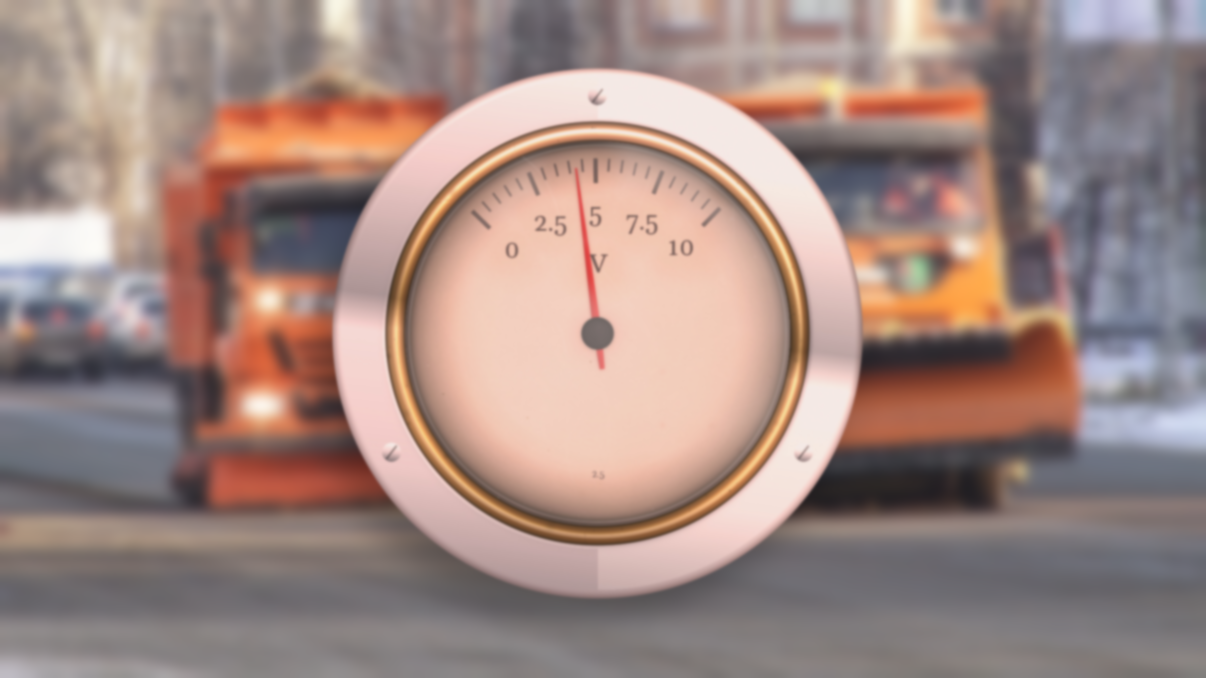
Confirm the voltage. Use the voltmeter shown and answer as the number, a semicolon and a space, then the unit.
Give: 4.25; V
